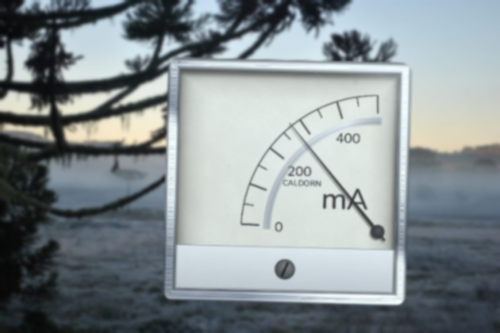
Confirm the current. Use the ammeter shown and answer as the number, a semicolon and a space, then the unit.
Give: 275; mA
